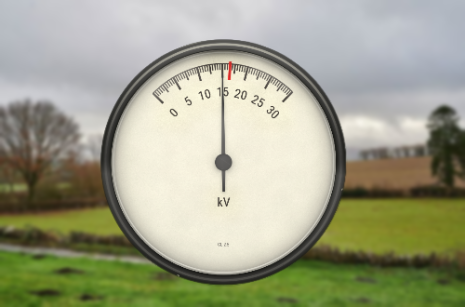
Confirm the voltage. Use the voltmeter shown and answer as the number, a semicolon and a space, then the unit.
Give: 15; kV
